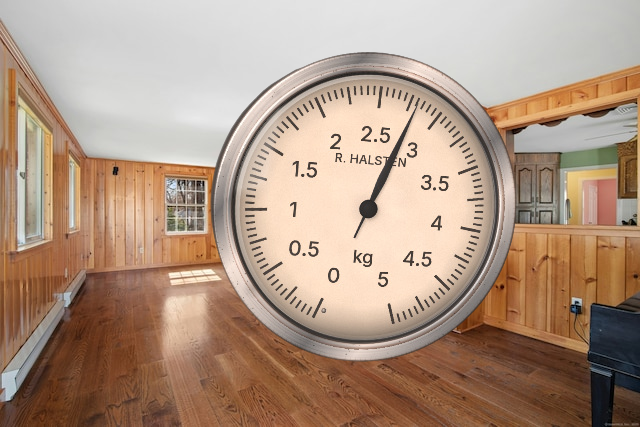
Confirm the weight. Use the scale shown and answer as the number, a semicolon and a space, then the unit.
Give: 2.8; kg
